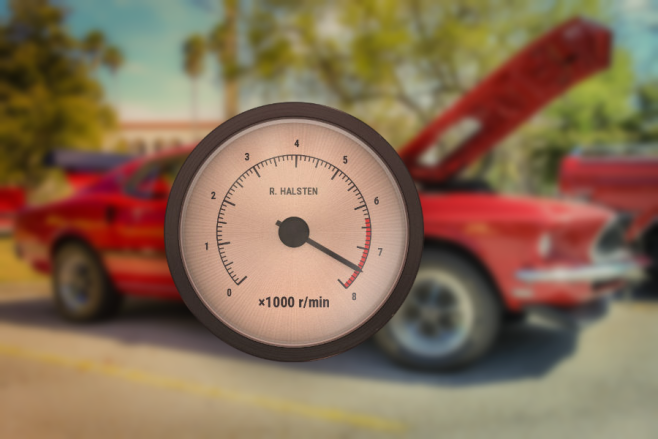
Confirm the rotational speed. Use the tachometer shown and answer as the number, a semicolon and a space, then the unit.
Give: 7500; rpm
